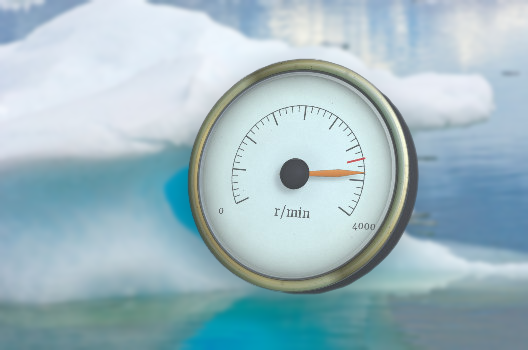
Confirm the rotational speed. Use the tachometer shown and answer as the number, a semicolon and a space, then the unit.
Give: 3400; rpm
